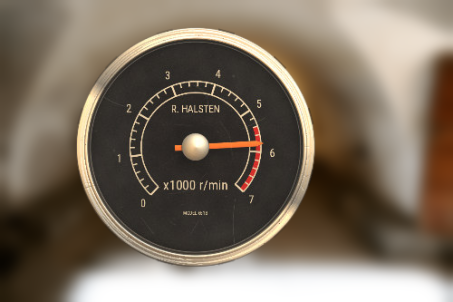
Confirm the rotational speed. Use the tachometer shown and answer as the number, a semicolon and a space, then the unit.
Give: 5800; rpm
